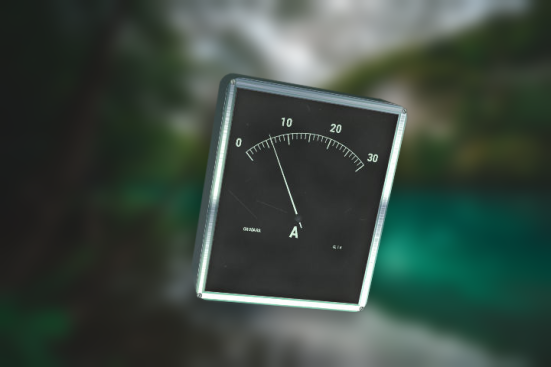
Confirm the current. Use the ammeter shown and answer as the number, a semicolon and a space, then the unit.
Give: 6; A
